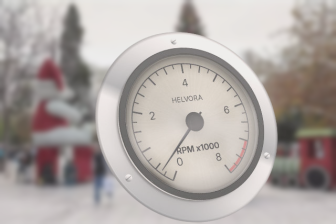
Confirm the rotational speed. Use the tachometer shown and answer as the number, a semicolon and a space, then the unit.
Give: 375; rpm
